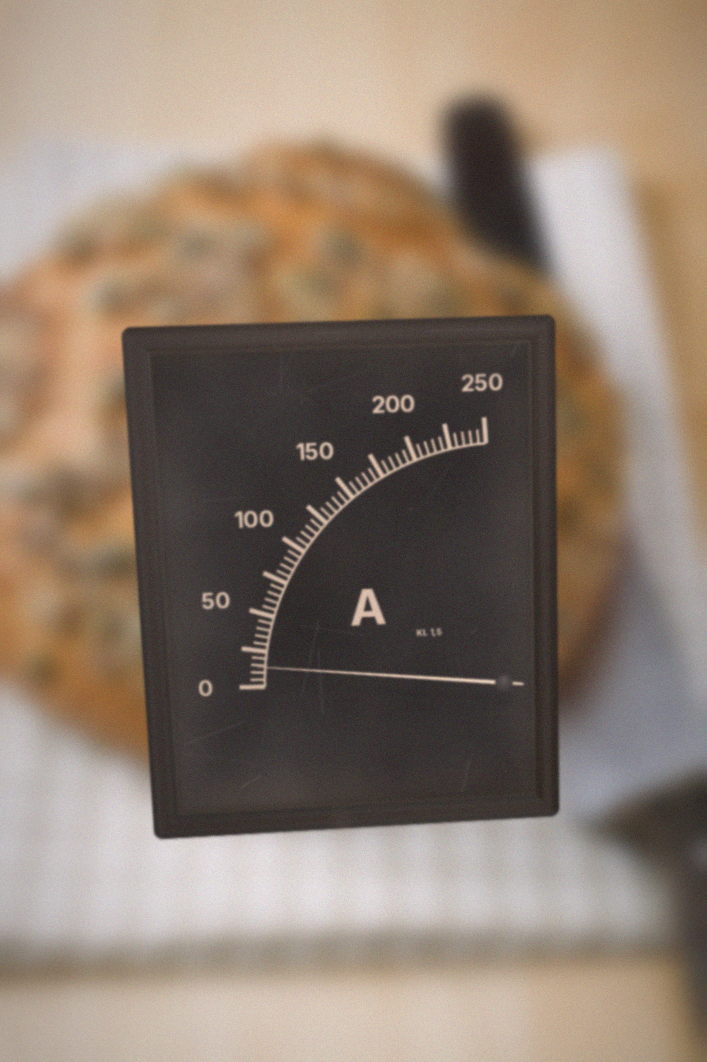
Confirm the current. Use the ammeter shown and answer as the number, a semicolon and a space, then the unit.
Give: 15; A
